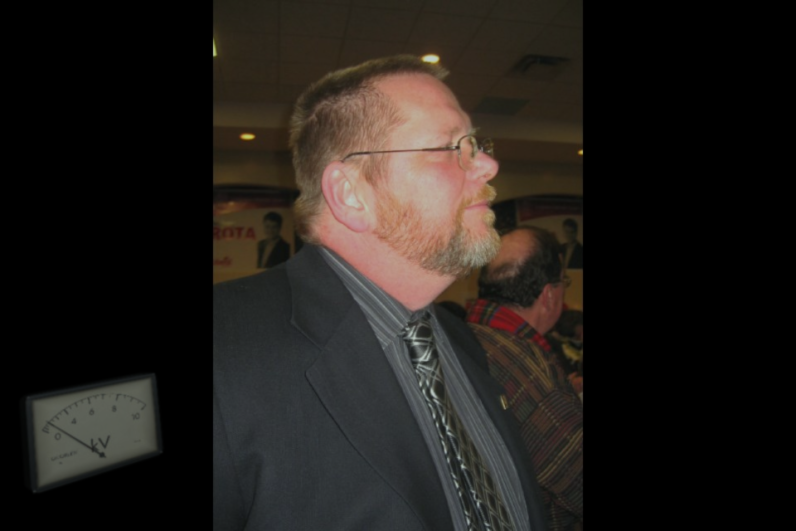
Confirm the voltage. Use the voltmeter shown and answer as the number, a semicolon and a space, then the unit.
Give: 2; kV
